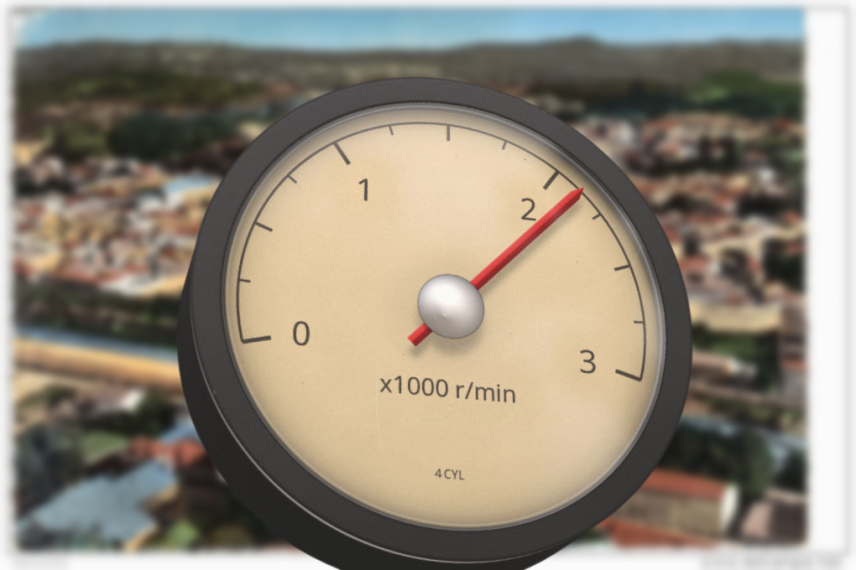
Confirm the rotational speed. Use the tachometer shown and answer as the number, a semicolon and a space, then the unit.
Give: 2125; rpm
